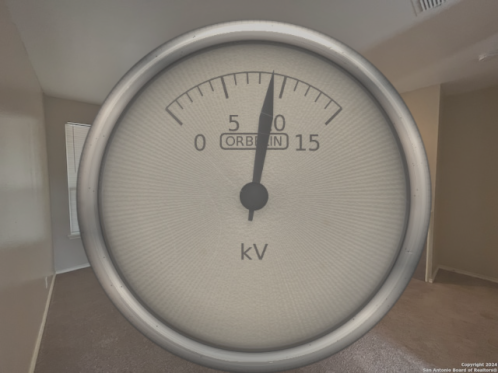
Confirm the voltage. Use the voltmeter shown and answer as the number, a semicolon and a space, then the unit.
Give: 9; kV
